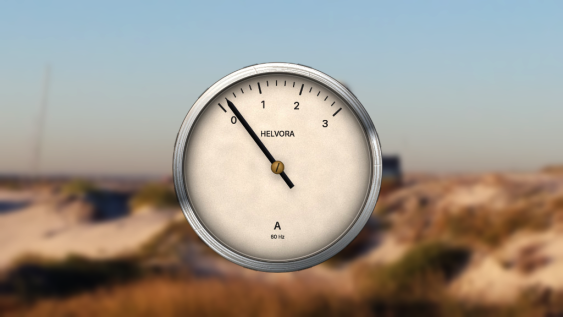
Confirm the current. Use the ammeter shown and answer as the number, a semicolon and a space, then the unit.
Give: 0.2; A
